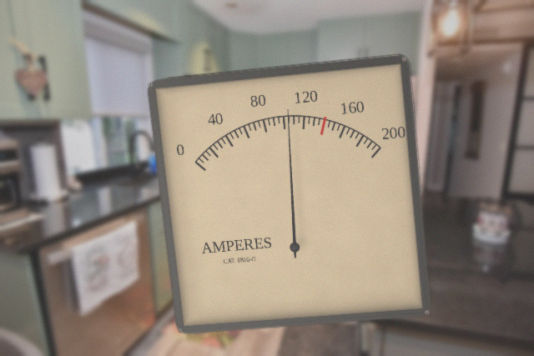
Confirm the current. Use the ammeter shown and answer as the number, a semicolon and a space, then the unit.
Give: 105; A
